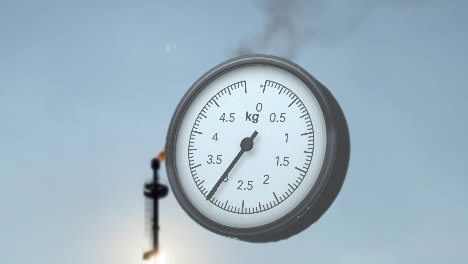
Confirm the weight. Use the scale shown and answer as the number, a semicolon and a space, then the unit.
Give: 3; kg
